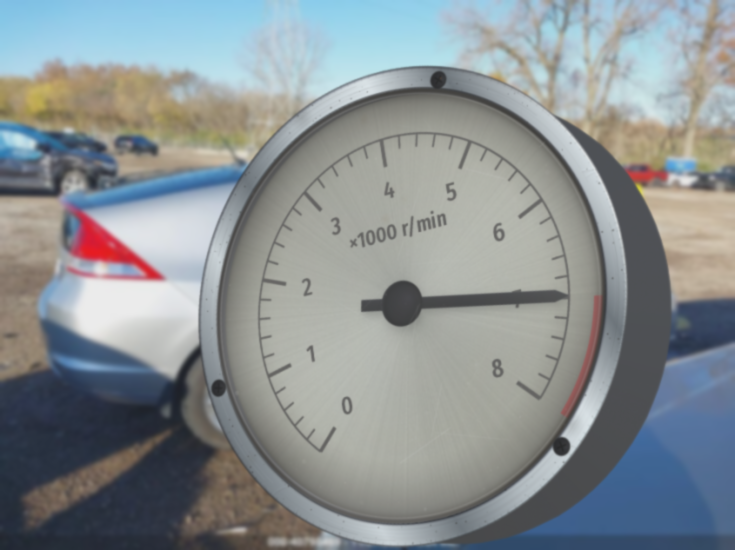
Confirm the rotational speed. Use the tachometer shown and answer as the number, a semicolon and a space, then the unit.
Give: 7000; rpm
